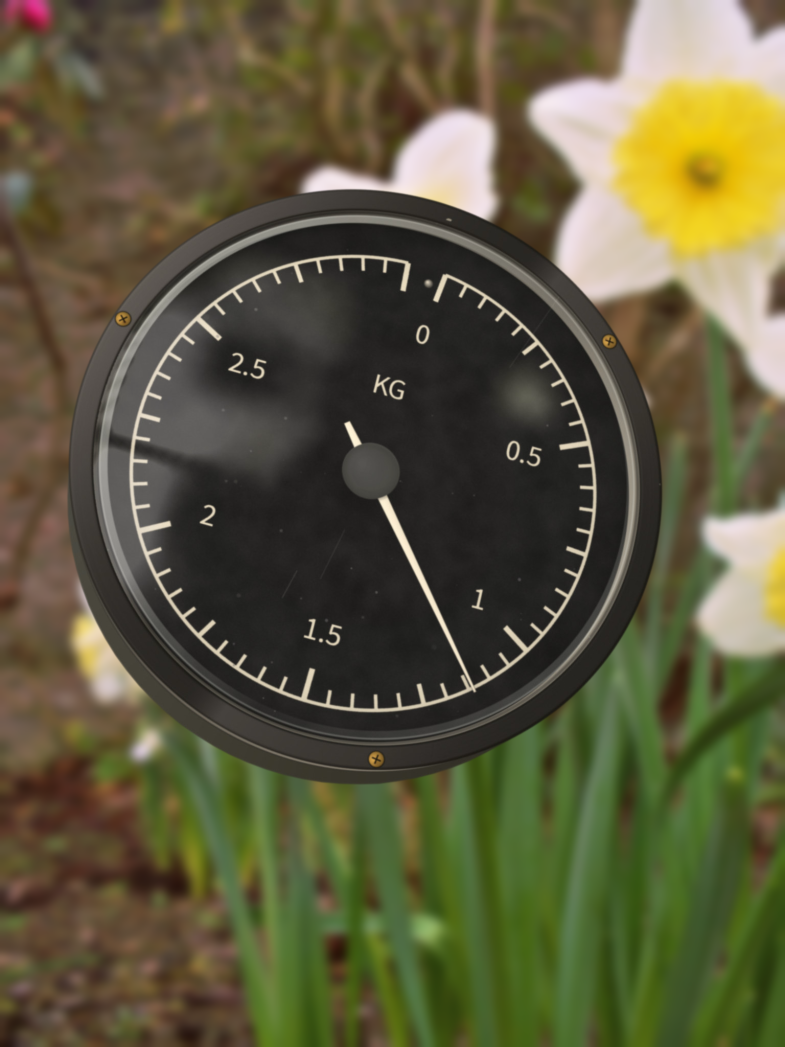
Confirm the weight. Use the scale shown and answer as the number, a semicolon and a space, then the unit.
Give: 1.15; kg
